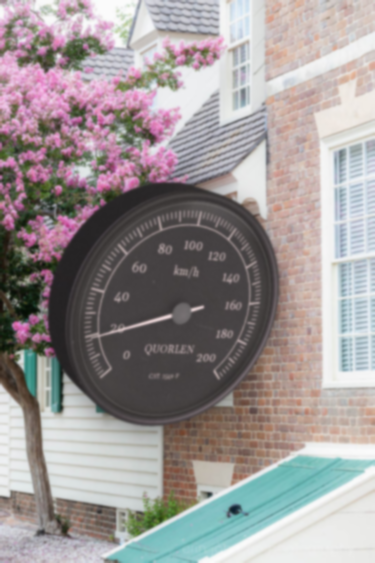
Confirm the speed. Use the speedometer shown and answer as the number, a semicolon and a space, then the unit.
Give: 20; km/h
